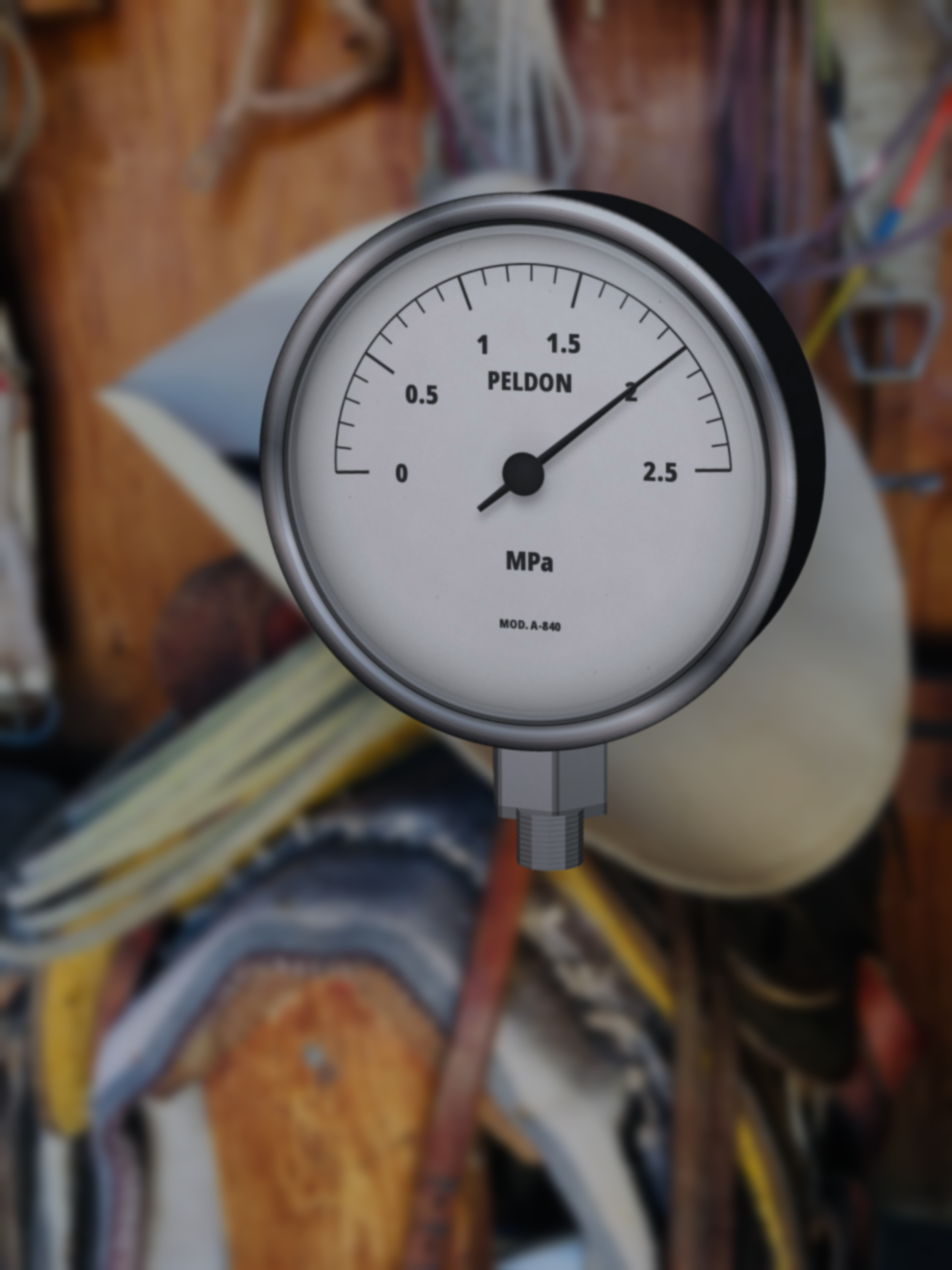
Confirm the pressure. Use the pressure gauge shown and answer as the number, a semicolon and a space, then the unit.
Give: 2; MPa
